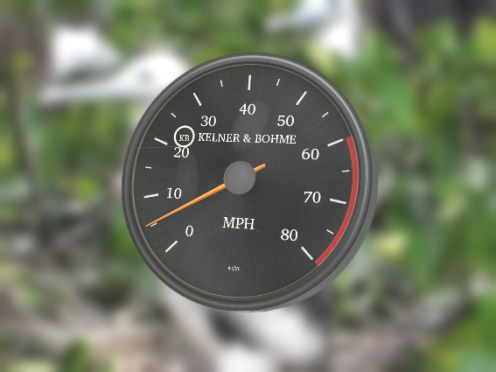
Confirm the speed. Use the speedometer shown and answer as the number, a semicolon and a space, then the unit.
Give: 5; mph
